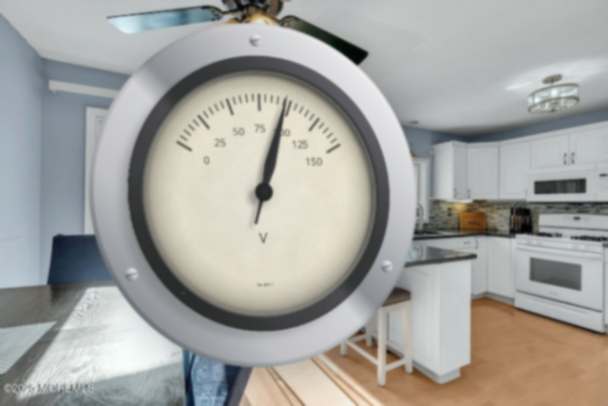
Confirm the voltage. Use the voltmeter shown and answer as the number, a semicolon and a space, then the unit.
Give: 95; V
